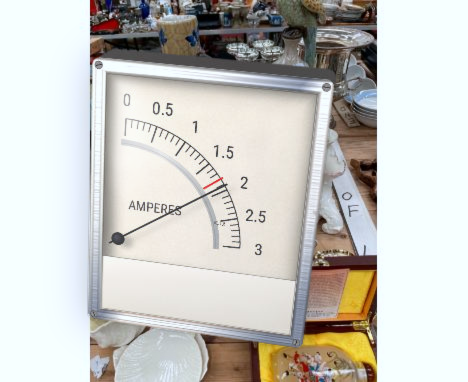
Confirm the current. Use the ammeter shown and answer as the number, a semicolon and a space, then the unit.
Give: 1.9; A
